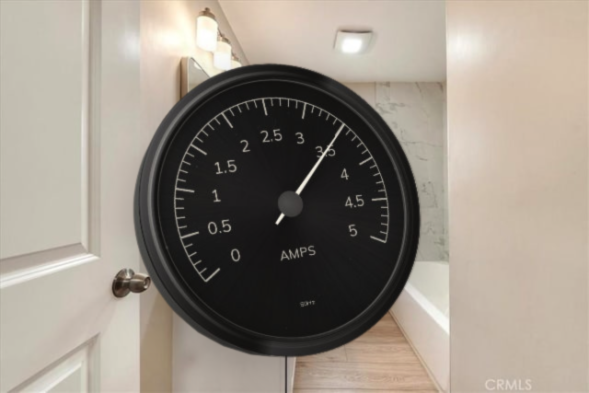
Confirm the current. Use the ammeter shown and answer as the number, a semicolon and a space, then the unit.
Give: 3.5; A
